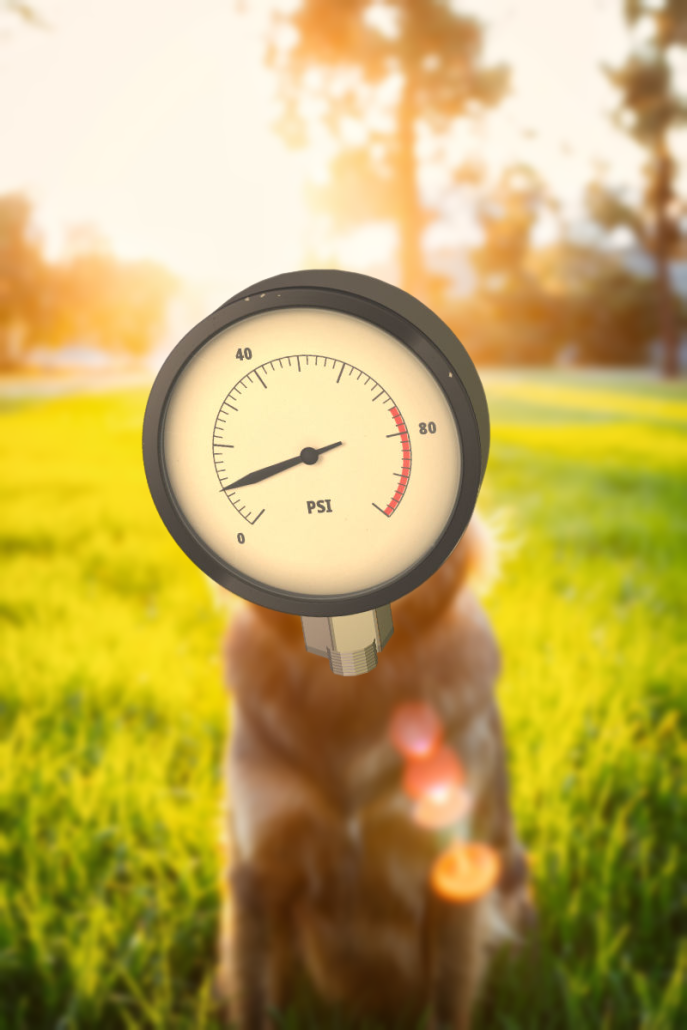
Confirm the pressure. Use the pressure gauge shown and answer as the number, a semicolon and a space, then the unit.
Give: 10; psi
